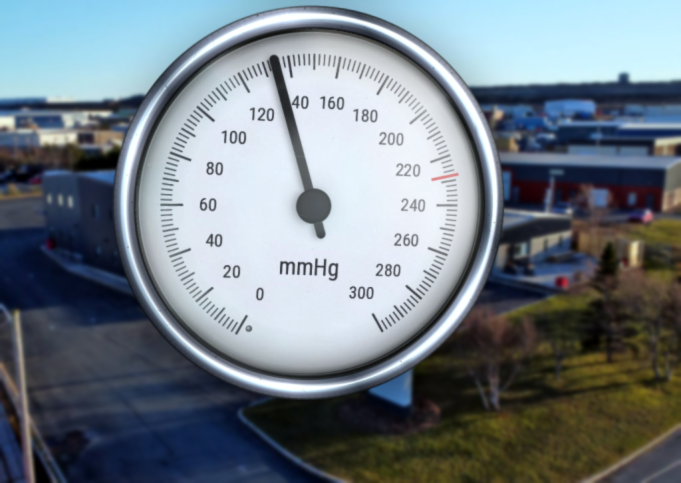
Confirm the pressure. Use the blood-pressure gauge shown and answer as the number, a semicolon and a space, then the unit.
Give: 134; mmHg
